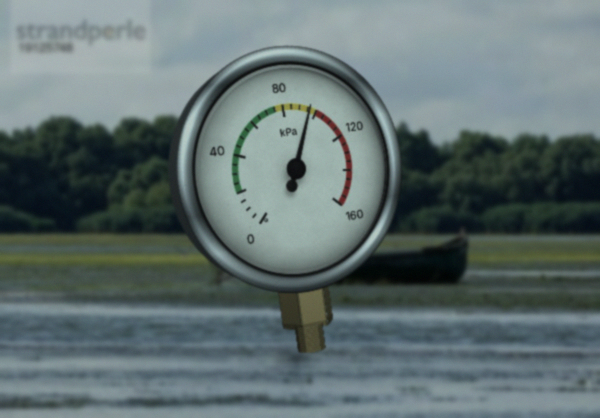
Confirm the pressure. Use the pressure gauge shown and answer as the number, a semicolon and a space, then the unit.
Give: 95; kPa
